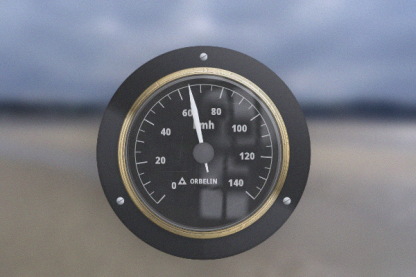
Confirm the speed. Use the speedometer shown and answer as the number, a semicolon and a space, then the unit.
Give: 65; km/h
